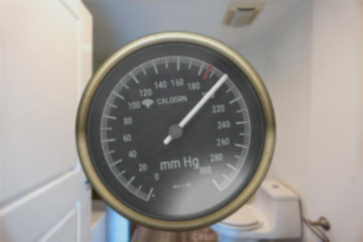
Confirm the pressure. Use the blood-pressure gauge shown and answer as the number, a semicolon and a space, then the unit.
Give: 200; mmHg
